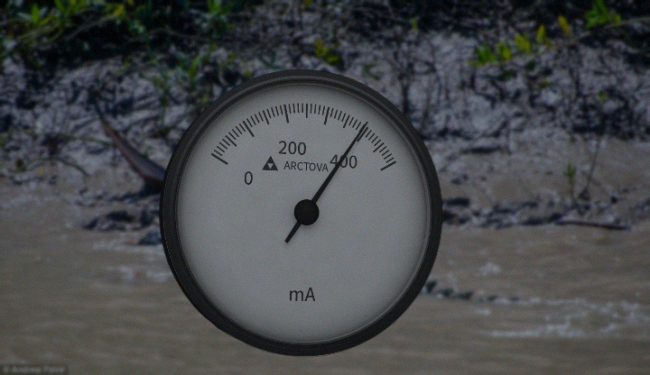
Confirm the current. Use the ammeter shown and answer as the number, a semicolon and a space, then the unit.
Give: 390; mA
